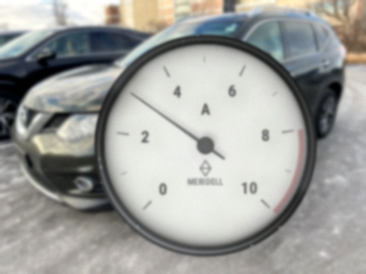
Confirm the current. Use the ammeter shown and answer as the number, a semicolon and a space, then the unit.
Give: 3; A
